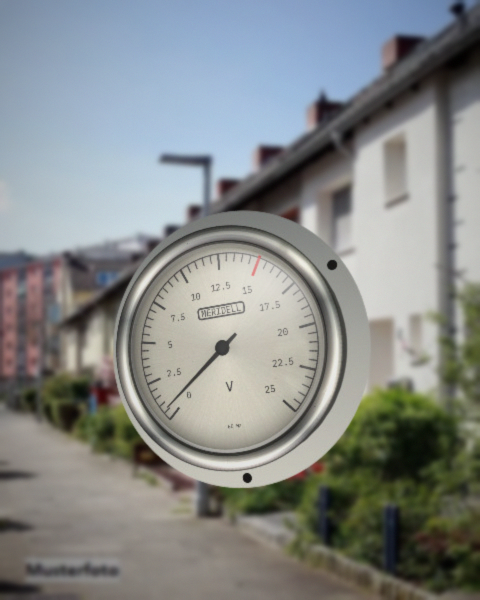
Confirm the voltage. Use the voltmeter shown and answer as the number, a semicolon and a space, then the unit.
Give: 0.5; V
